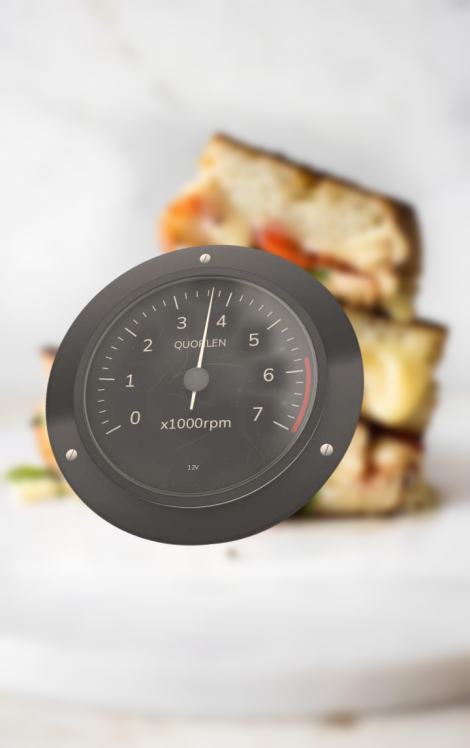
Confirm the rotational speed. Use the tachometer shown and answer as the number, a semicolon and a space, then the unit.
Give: 3700; rpm
